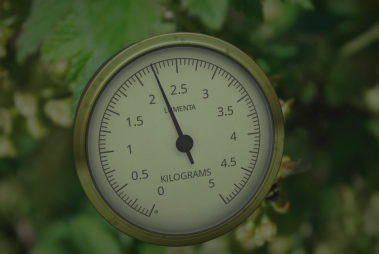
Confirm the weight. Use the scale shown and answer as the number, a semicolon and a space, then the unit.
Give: 2.2; kg
